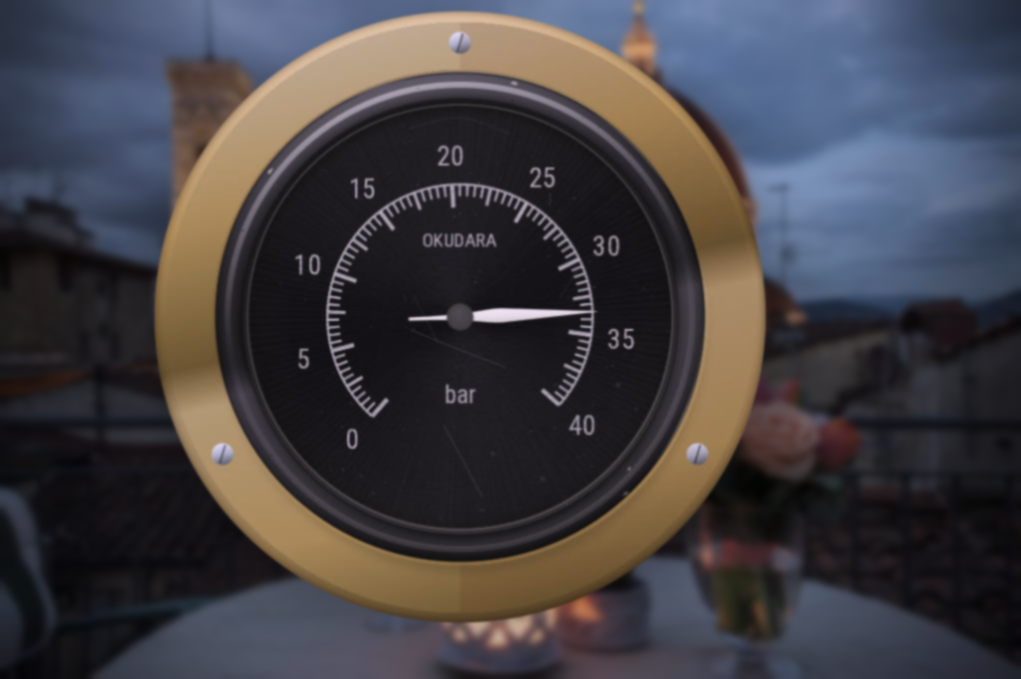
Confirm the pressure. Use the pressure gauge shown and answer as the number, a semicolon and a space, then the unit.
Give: 33.5; bar
